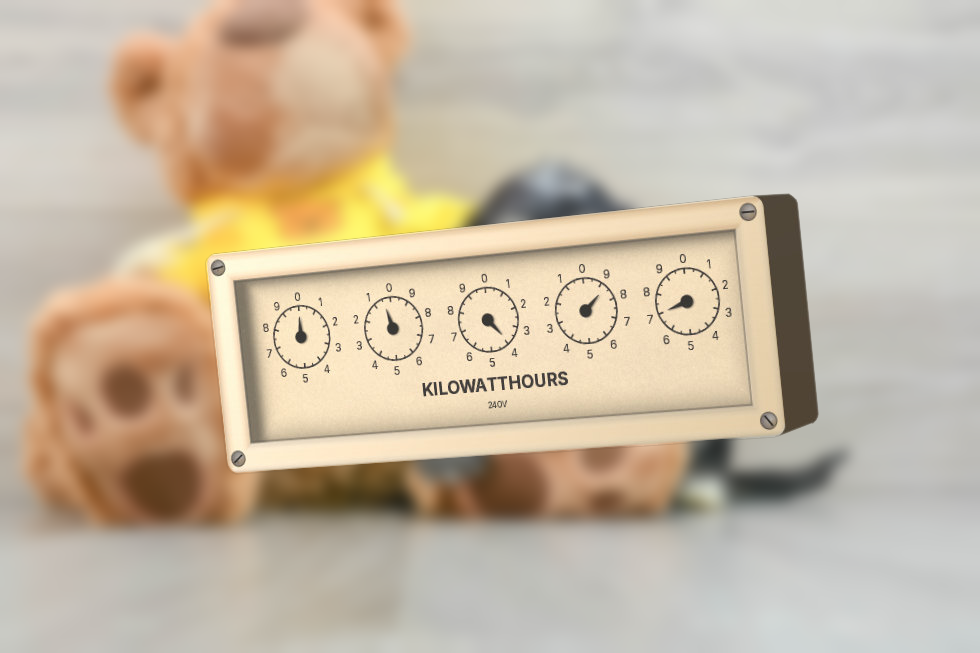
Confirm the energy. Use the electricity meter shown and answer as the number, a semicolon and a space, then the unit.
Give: 387; kWh
